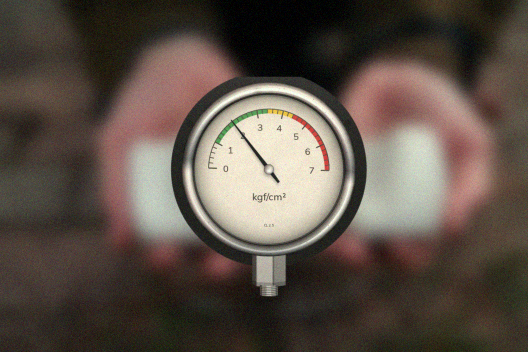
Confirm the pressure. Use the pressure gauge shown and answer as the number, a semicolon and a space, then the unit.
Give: 2; kg/cm²
